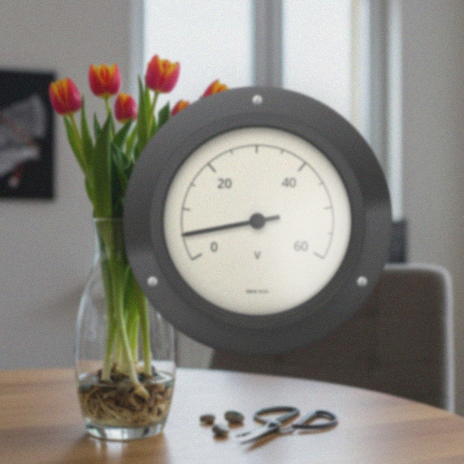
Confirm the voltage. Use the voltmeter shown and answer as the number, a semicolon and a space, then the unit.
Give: 5; V
